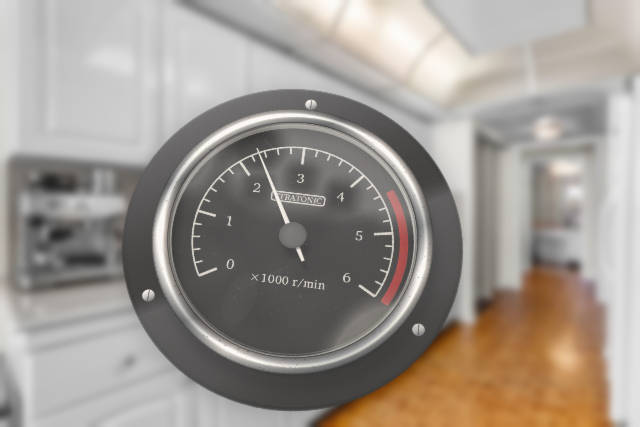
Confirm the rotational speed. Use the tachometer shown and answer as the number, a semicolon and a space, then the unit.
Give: 2300; rpm
